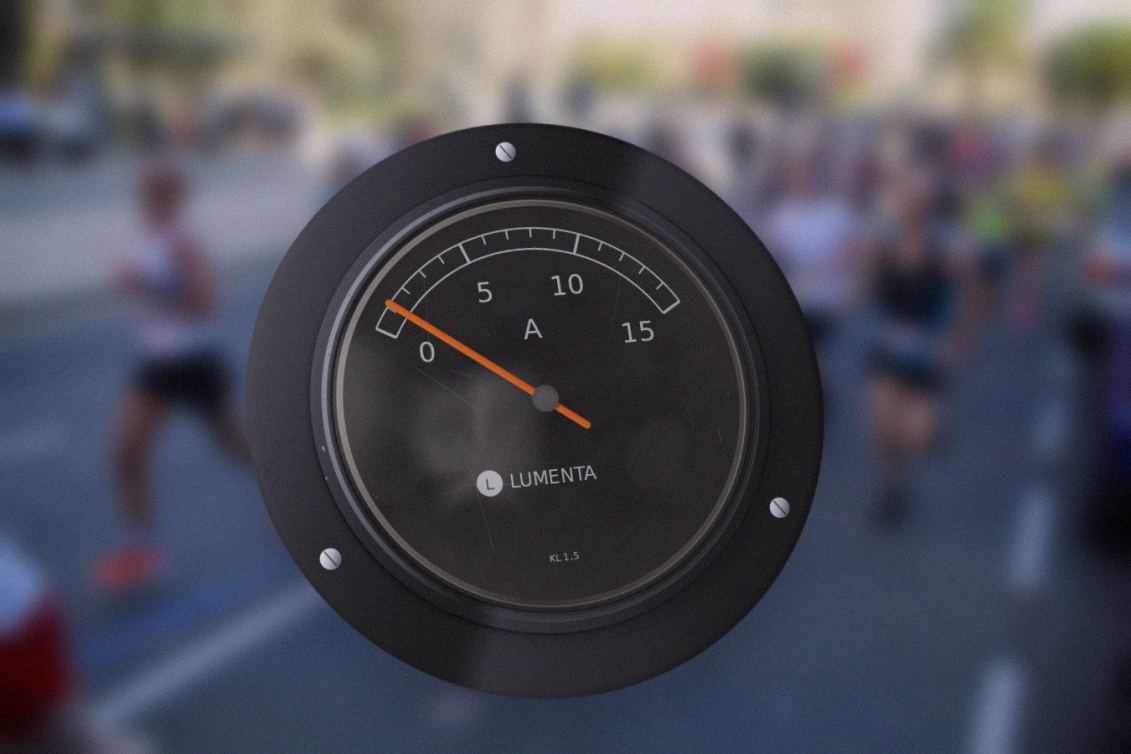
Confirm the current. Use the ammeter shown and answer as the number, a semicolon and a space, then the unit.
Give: 1; A
